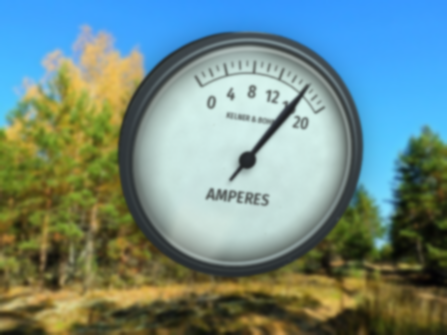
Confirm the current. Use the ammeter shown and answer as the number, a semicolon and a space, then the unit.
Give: 16; A
